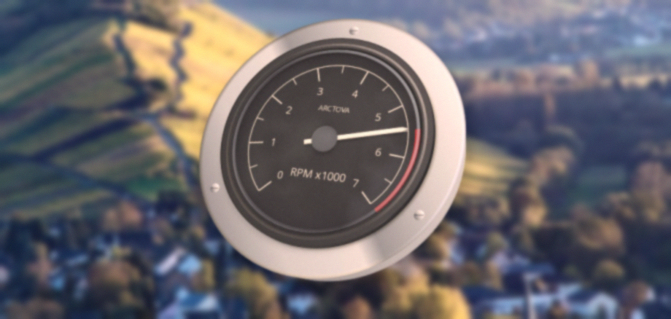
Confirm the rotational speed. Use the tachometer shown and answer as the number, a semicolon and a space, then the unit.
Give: 5500; rpm
